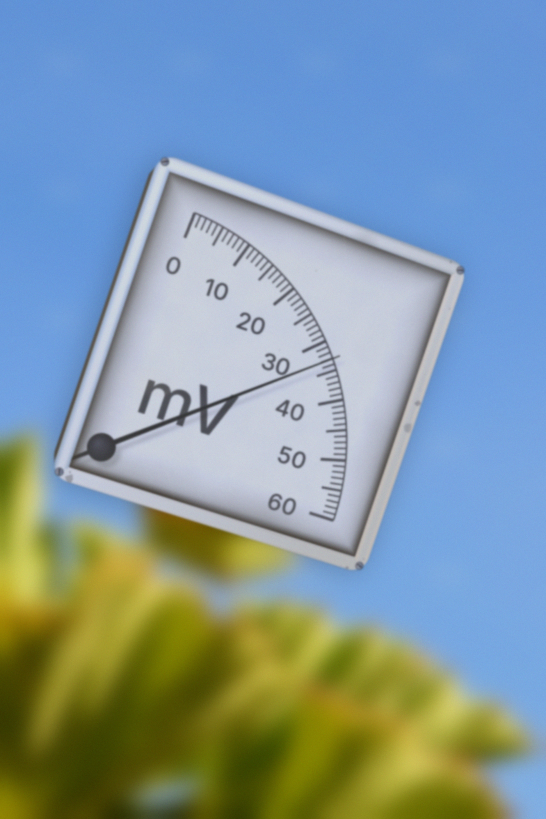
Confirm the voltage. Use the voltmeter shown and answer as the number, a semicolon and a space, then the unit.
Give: 33; mV
